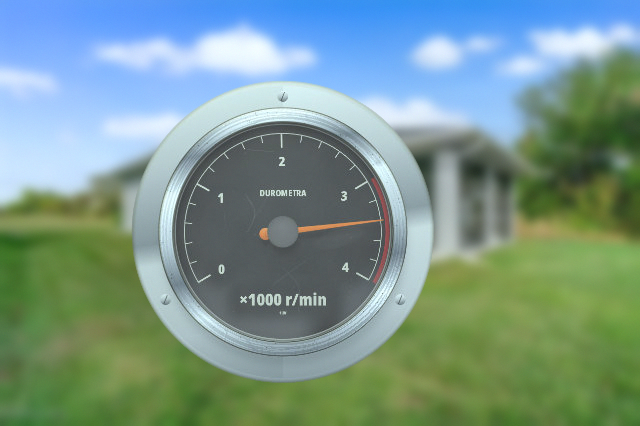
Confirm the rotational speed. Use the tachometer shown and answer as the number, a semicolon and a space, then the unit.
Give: 3400; rpm
